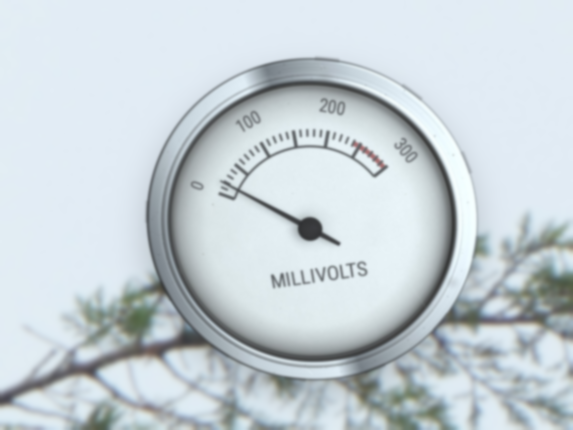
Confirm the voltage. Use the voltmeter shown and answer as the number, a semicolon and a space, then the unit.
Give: 20; mV
